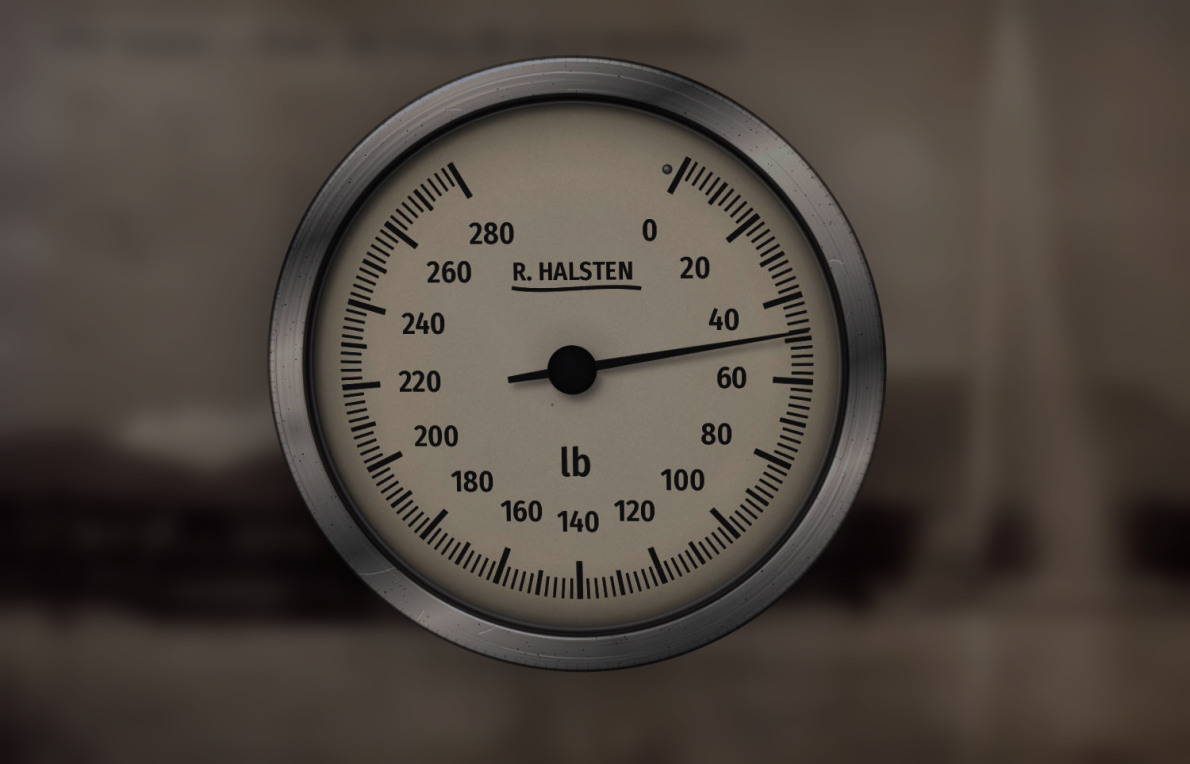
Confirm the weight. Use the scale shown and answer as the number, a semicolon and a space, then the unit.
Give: 48; lb
